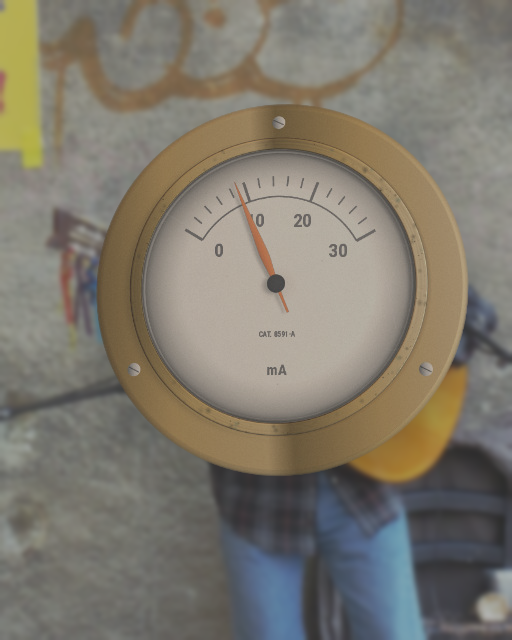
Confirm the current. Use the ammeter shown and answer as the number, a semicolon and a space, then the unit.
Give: 9; mA
